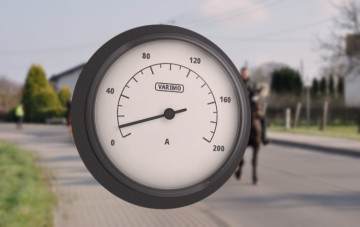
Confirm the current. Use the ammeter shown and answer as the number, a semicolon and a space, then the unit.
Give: 10; A
